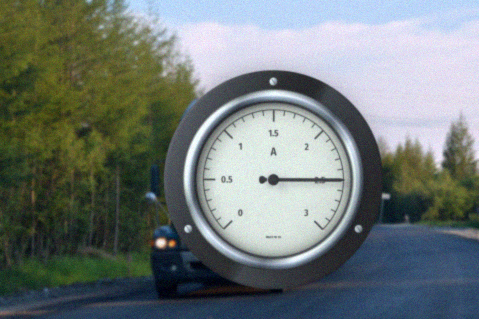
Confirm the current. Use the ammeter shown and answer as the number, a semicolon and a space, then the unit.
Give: 2.5; A
